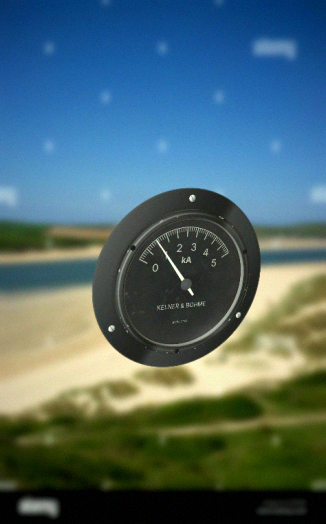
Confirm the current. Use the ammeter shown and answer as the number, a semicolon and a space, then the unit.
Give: 1; kA
